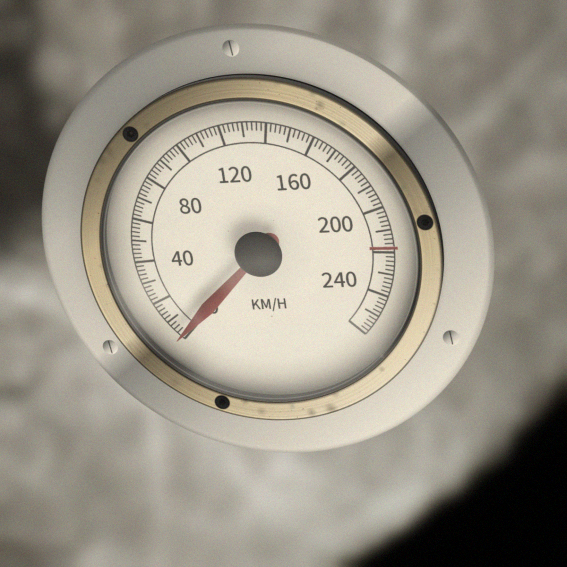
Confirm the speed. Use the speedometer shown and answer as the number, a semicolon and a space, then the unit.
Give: 2; km/h
